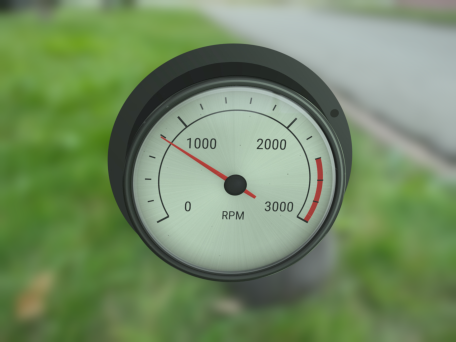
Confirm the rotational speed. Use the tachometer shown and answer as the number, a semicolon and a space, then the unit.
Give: 800; rpm
